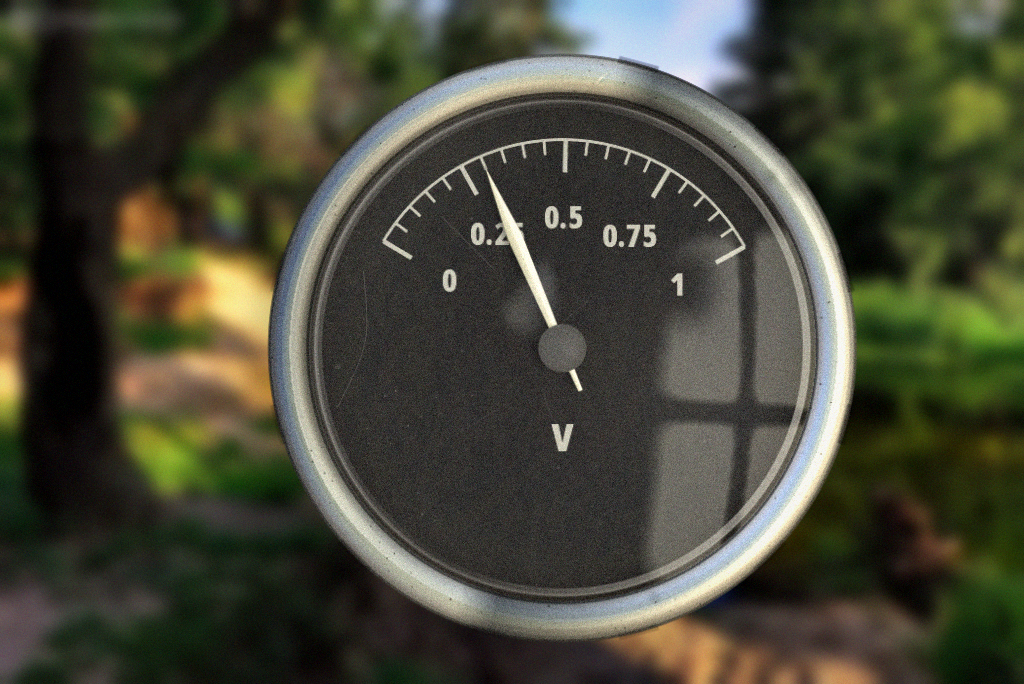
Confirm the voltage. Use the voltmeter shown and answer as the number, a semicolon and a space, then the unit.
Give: 0.3; V
